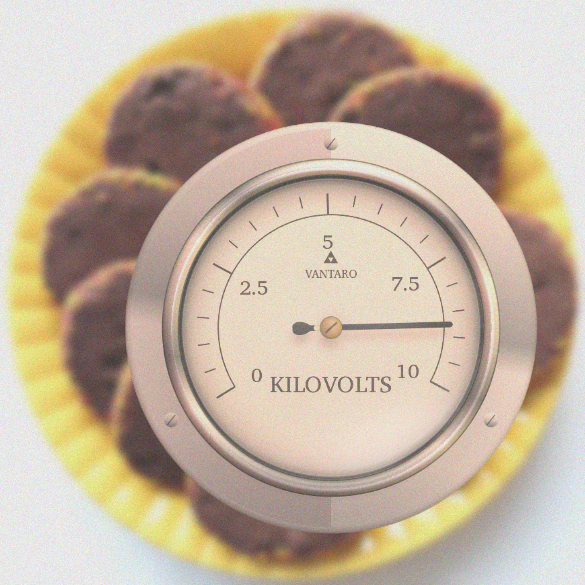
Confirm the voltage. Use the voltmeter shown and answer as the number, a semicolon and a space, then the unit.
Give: 8.75; kV
